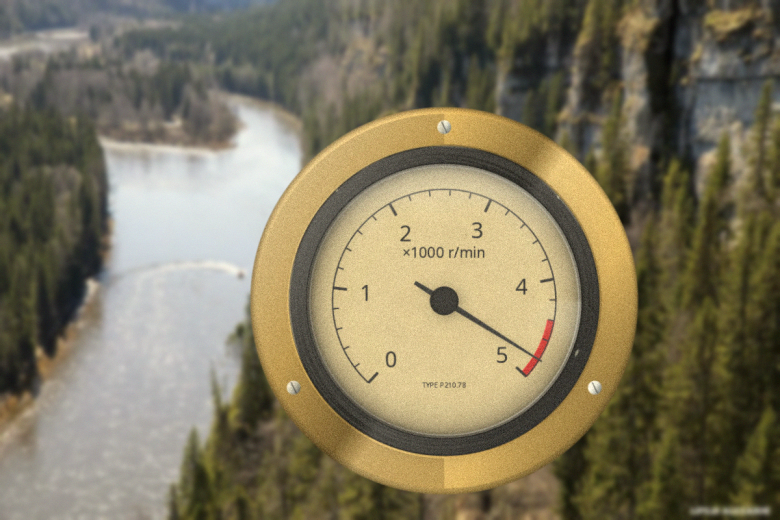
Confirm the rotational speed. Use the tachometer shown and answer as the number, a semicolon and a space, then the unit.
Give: 4800; rpm
